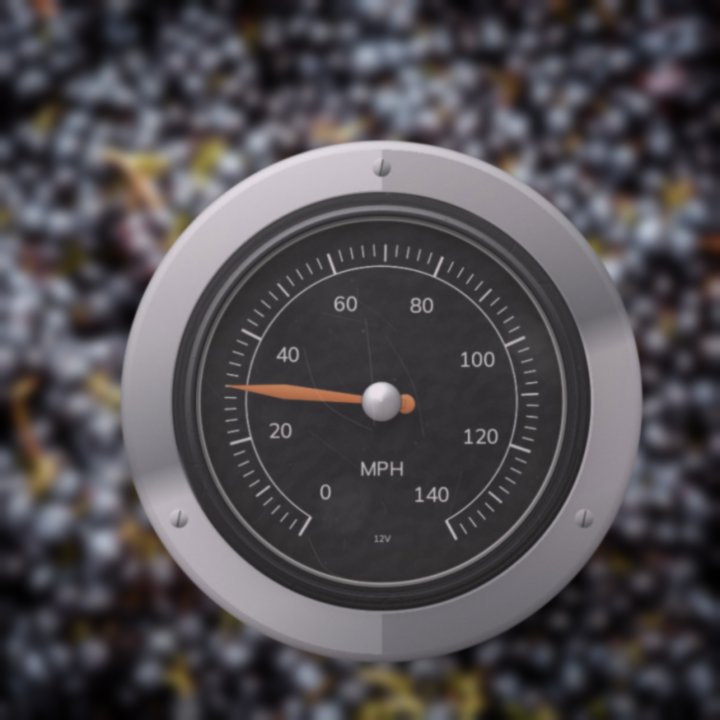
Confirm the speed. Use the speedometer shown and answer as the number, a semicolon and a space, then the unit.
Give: 30; mph
